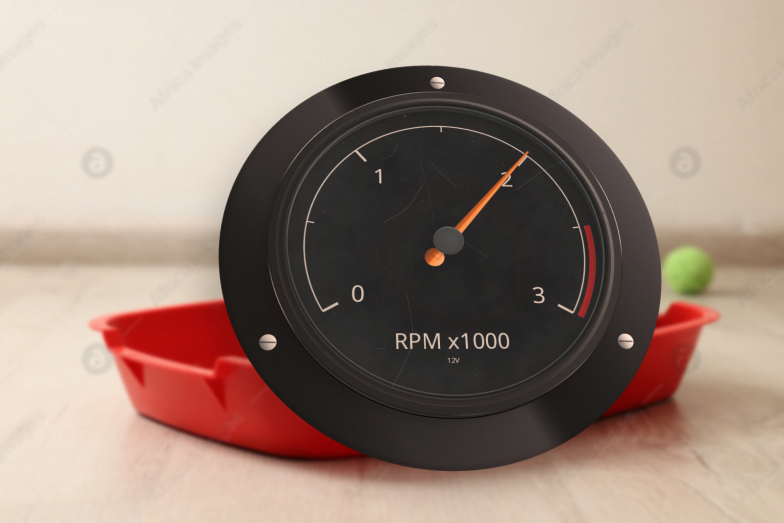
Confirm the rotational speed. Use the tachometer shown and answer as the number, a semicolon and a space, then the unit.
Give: 2000; rpm
